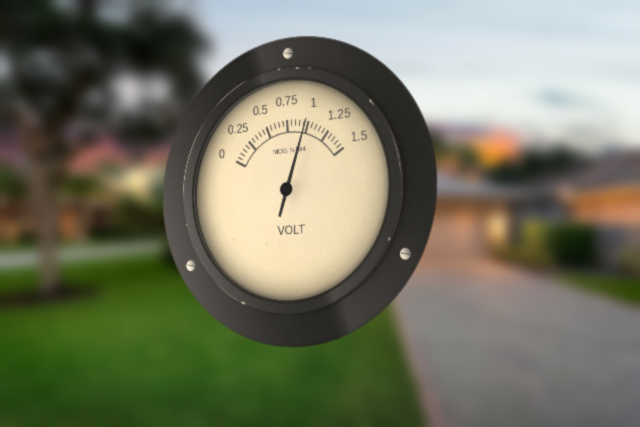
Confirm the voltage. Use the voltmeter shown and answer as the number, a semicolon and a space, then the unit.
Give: 1; V
